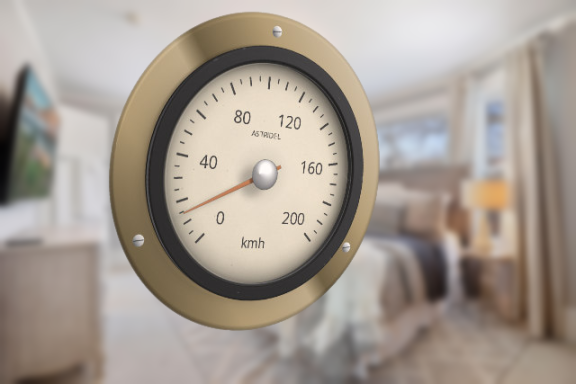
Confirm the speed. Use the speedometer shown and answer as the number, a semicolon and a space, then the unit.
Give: 15; km/h
